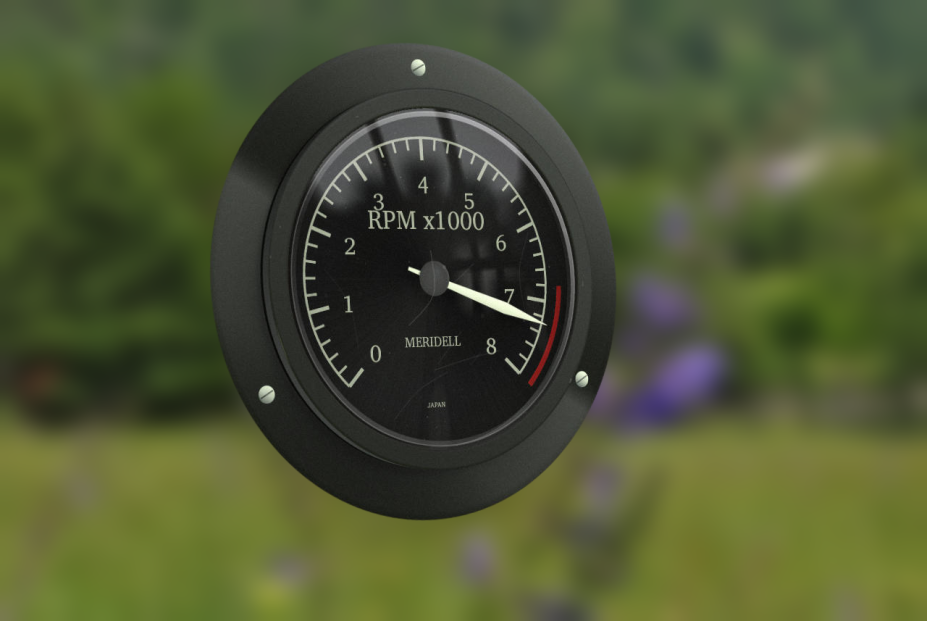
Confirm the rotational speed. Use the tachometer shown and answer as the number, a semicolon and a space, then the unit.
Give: 7300; rpm
